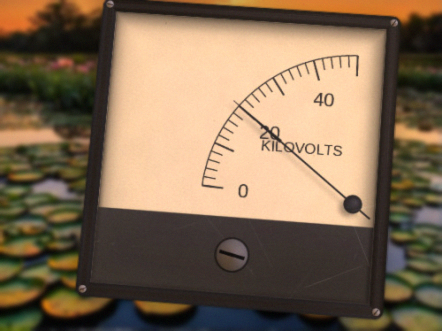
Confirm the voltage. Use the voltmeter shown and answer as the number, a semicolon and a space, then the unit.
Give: 20; kV
